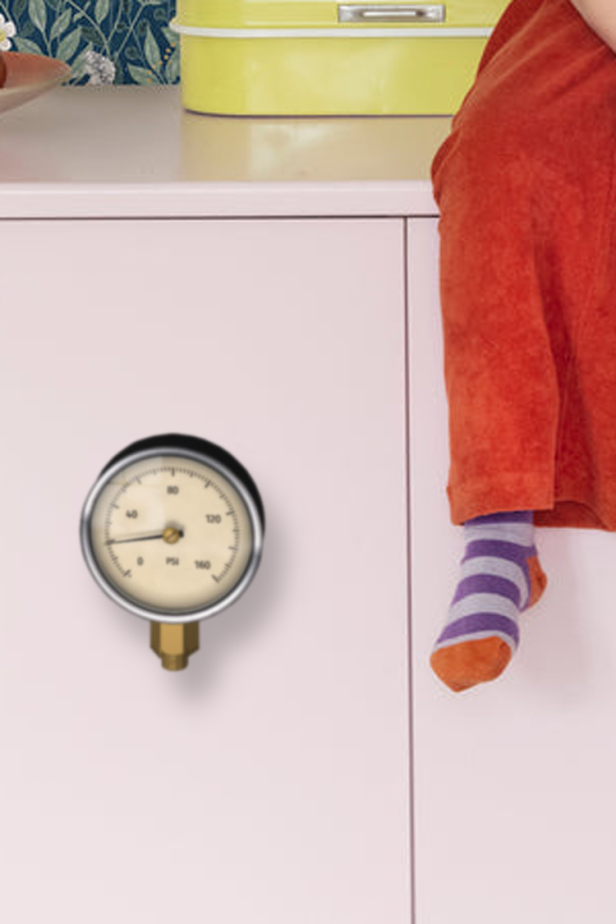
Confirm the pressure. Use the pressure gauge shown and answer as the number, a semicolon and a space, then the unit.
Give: 20; psi
